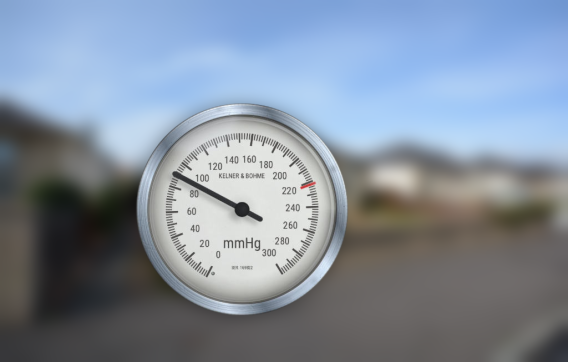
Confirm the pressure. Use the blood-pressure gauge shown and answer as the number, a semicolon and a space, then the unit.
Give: 90; mmHg
